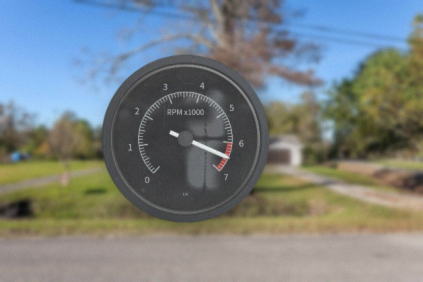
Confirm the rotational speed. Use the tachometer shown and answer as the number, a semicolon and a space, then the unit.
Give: 6500; rpm
